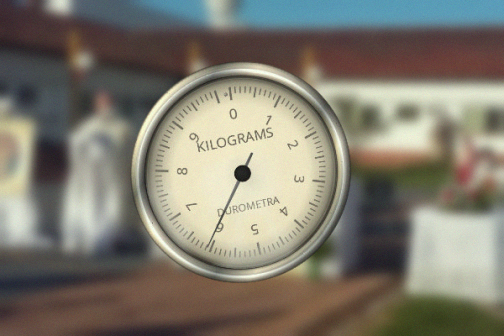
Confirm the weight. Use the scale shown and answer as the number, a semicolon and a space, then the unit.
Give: 6.1; kg
